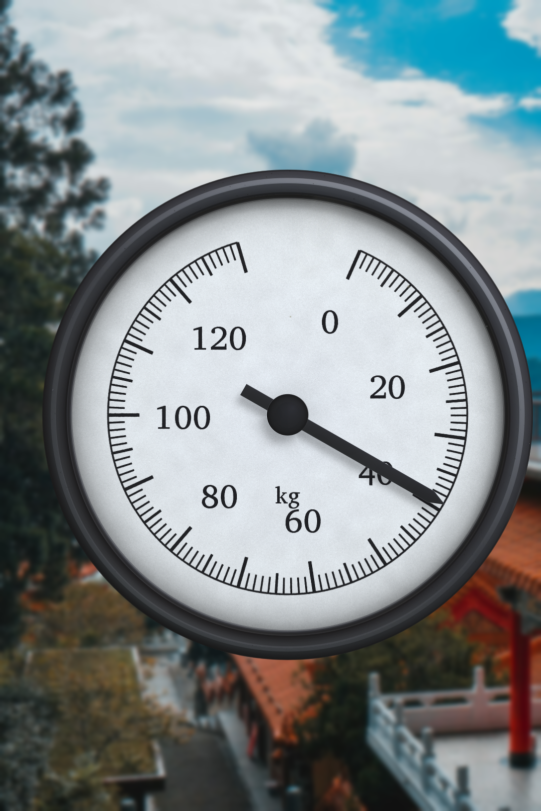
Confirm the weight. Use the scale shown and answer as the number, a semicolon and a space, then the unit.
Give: 39; kg
